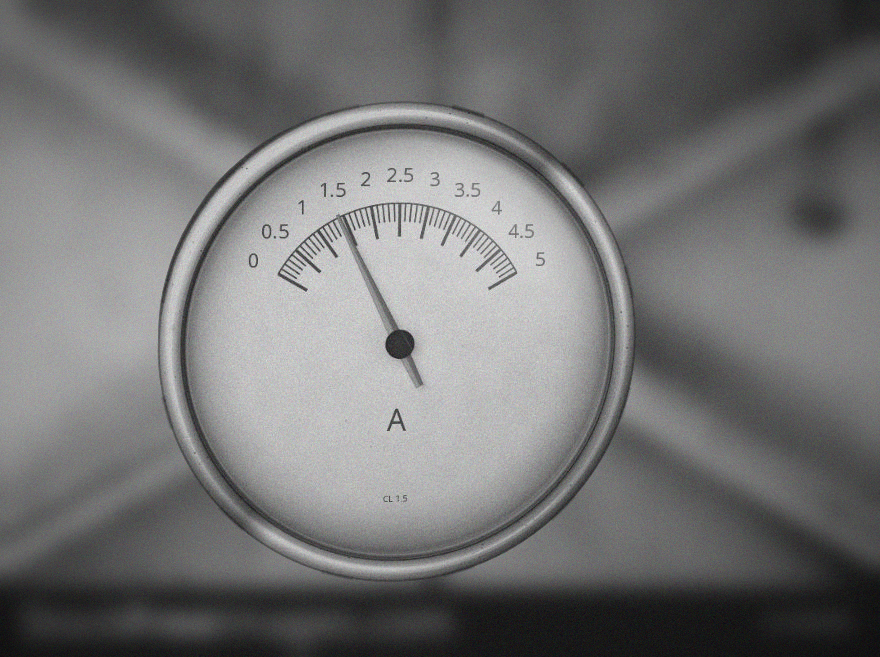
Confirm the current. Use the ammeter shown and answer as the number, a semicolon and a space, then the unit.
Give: 1.4; A
